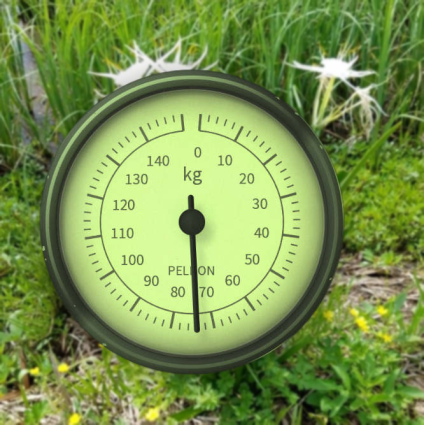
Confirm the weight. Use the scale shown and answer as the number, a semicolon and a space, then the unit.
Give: 74; kg
